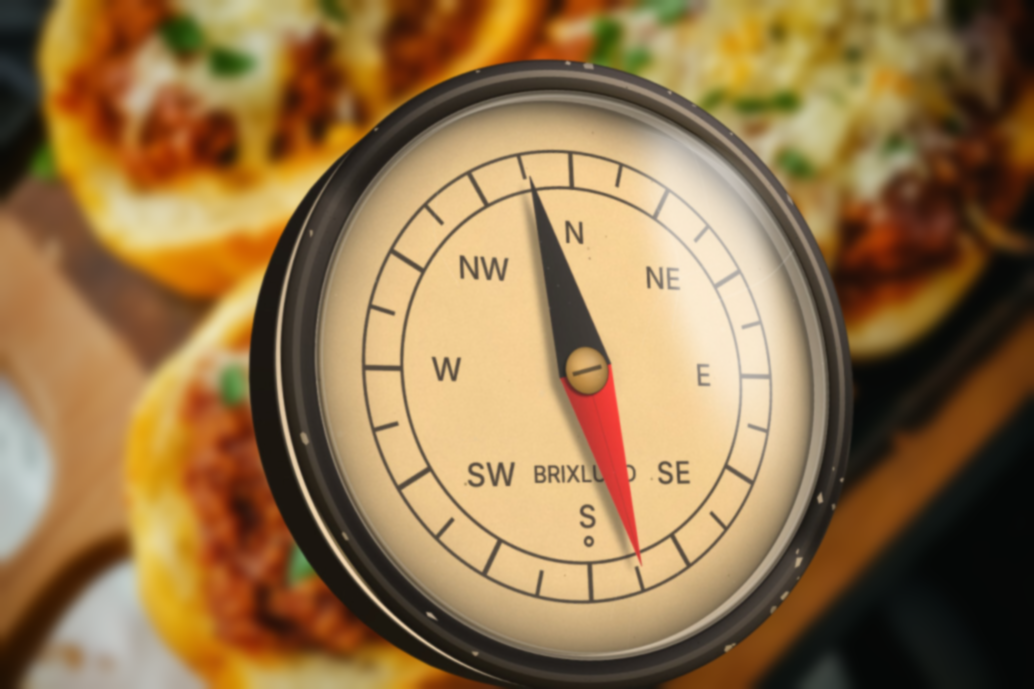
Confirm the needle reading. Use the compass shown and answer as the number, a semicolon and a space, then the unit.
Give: 165; °
